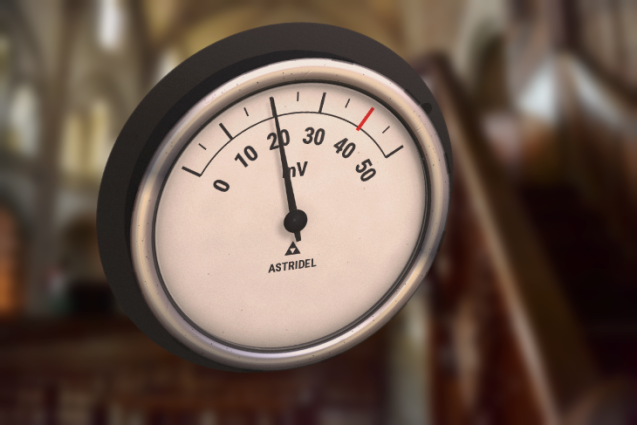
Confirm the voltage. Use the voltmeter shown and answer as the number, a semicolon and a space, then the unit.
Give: 20; mV
